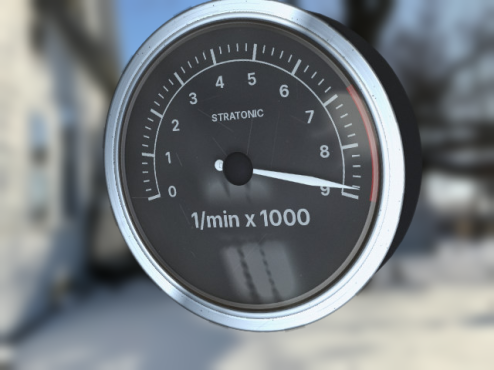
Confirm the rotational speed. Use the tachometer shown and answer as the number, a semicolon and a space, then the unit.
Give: 8800; rpm
